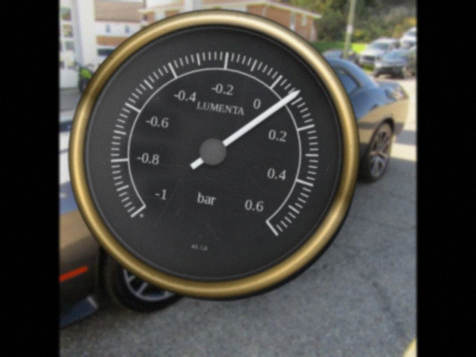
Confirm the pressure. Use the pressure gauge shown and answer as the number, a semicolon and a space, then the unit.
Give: 0.08; bar
